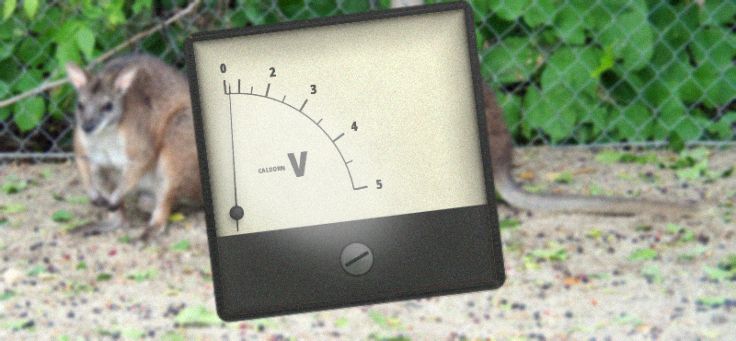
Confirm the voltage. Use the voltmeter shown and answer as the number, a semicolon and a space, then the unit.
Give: 0.5; V
